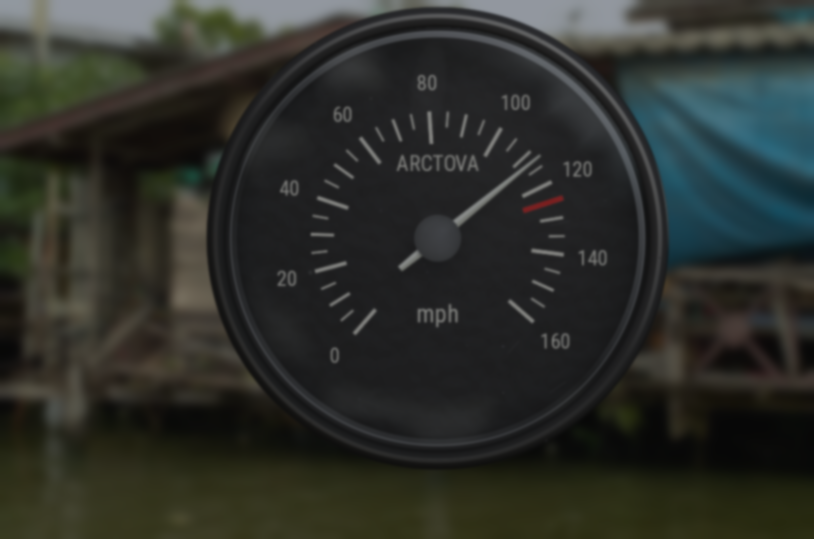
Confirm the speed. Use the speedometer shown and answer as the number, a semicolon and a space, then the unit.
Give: 112.5; mph
